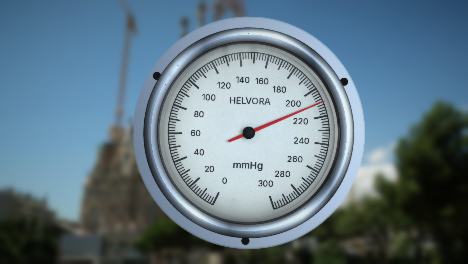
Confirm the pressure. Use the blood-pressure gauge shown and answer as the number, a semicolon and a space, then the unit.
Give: 210; mmHg
